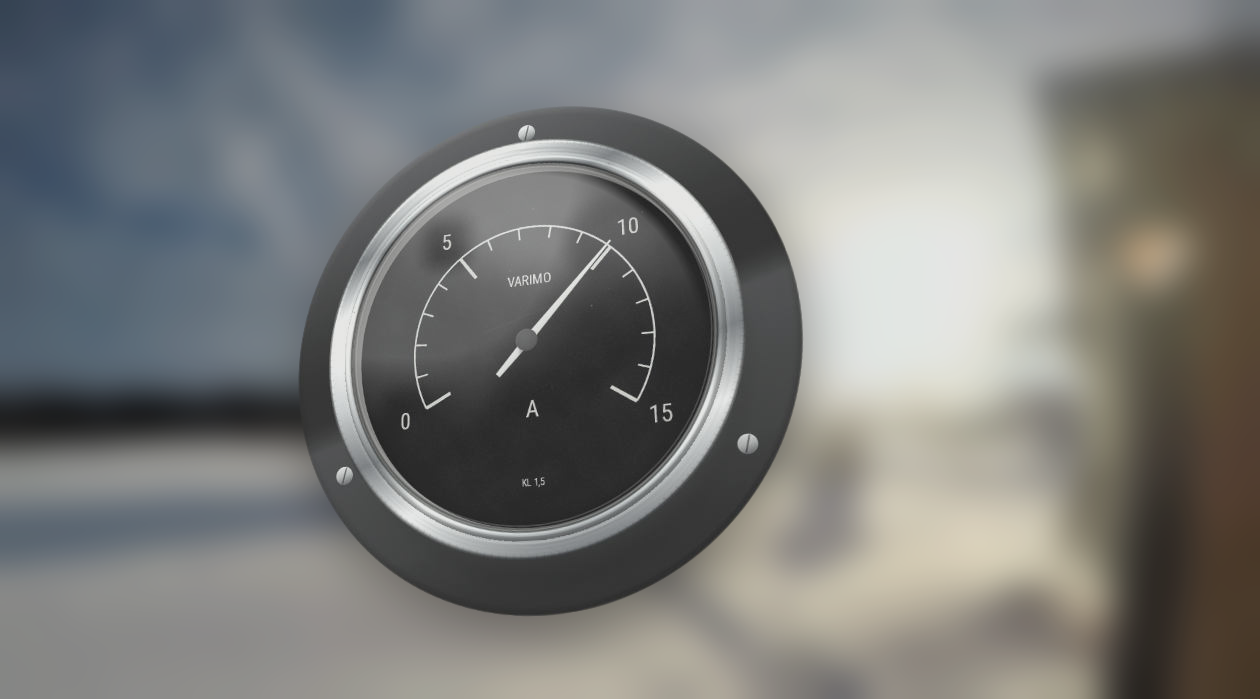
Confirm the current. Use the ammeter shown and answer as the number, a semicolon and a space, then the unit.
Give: 10; A
